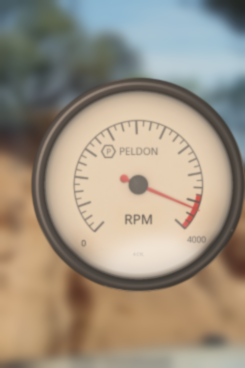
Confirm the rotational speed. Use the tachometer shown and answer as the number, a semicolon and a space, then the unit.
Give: 3700; rpm
